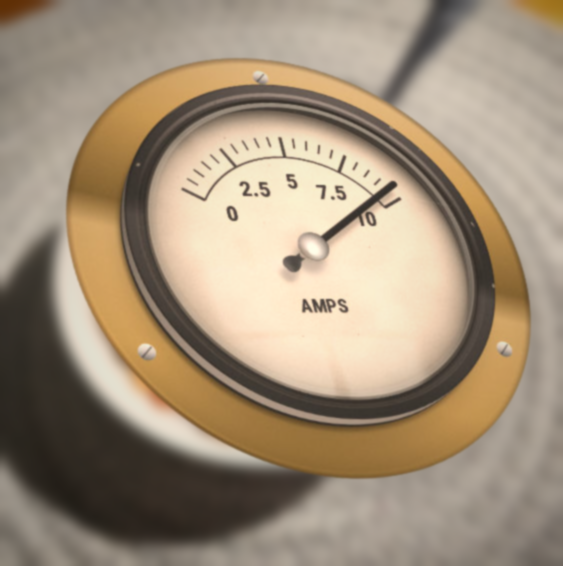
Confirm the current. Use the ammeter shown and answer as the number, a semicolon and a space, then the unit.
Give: 9.5; A
